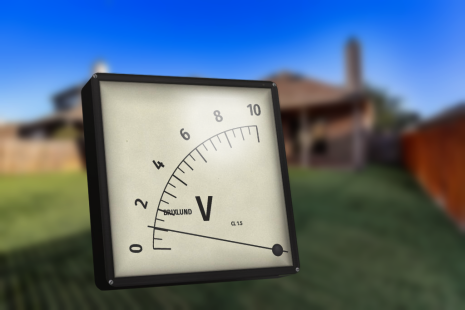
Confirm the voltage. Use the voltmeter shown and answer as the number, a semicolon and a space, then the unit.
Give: 1; V
